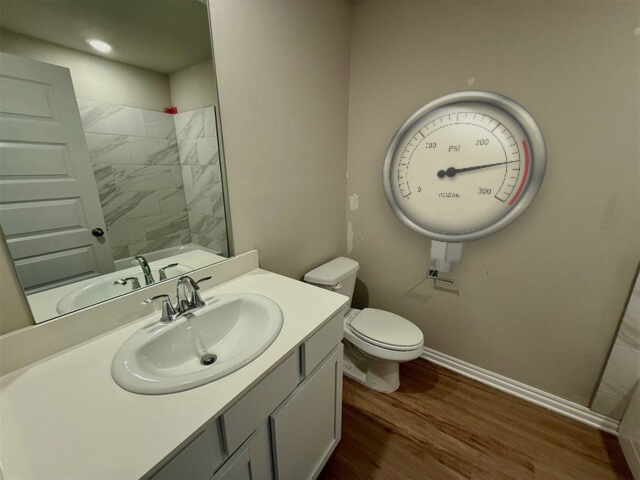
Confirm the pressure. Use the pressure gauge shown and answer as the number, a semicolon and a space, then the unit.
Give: 250; psi
